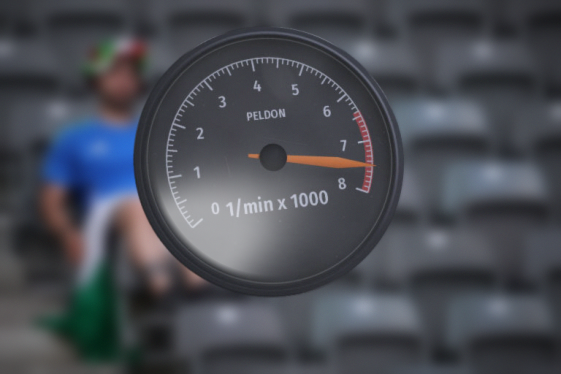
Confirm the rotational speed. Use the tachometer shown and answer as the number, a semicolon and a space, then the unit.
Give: 7500; rpm
